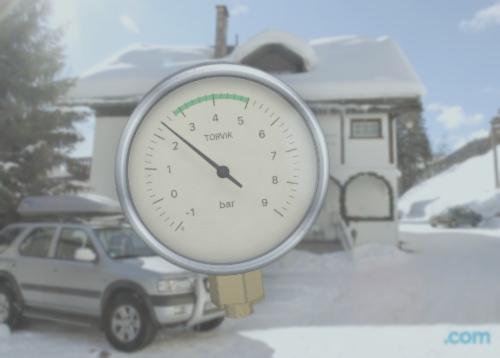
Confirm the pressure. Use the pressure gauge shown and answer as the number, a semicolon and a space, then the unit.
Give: 2.4; bar
